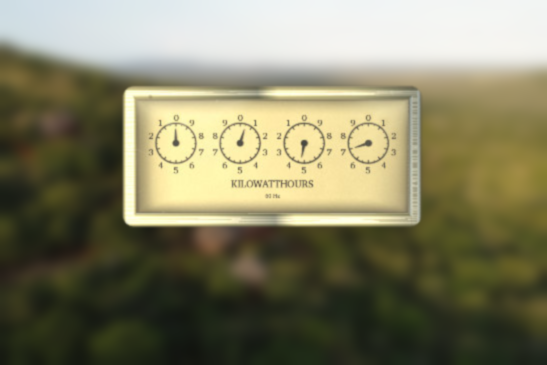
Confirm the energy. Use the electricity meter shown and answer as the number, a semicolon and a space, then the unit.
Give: 47; kWh
